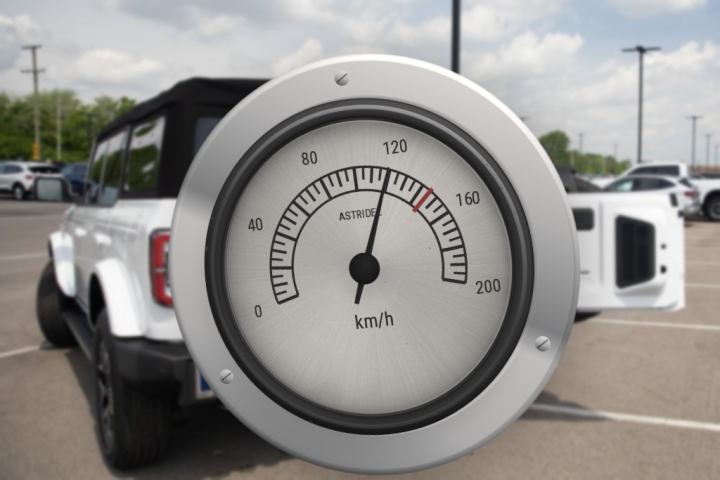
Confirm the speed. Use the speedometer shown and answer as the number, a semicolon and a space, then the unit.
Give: 120; km/h
